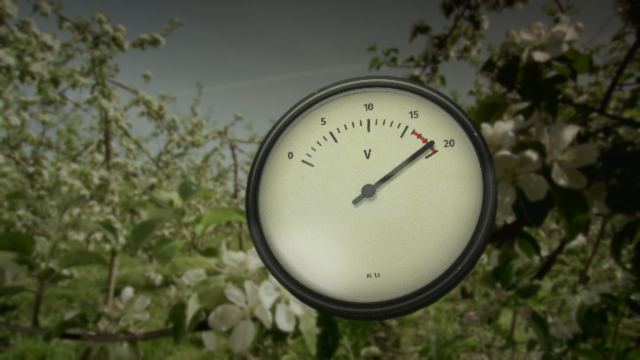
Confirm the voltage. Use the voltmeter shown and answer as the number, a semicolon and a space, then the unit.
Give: 19; V
